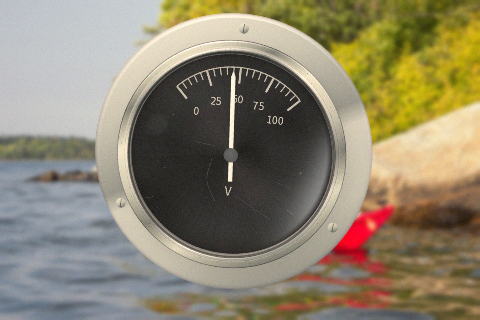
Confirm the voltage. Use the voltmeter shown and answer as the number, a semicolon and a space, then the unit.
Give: 45; V
